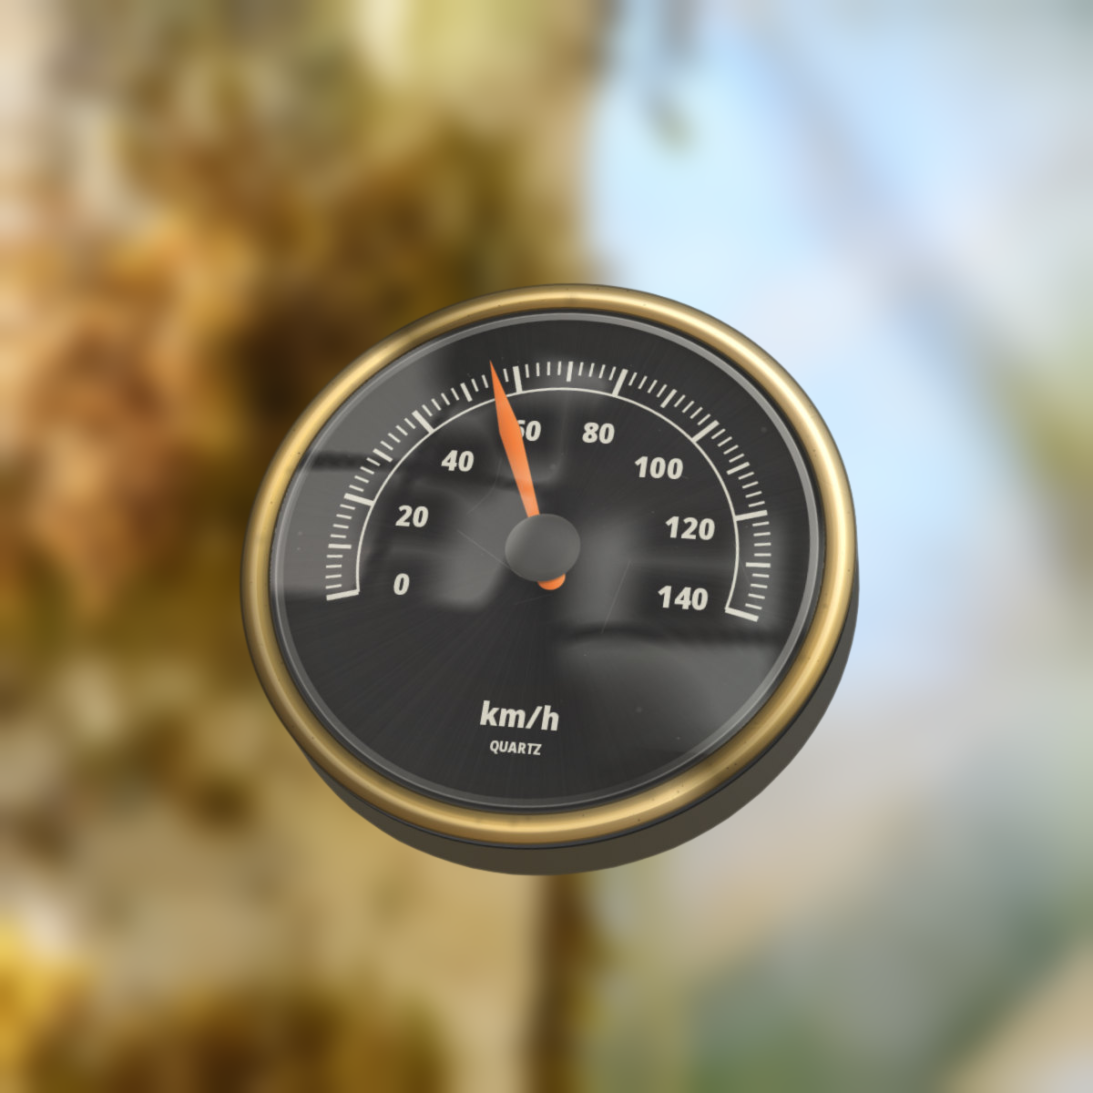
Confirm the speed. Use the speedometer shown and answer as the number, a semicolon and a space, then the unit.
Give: 56; km/h
